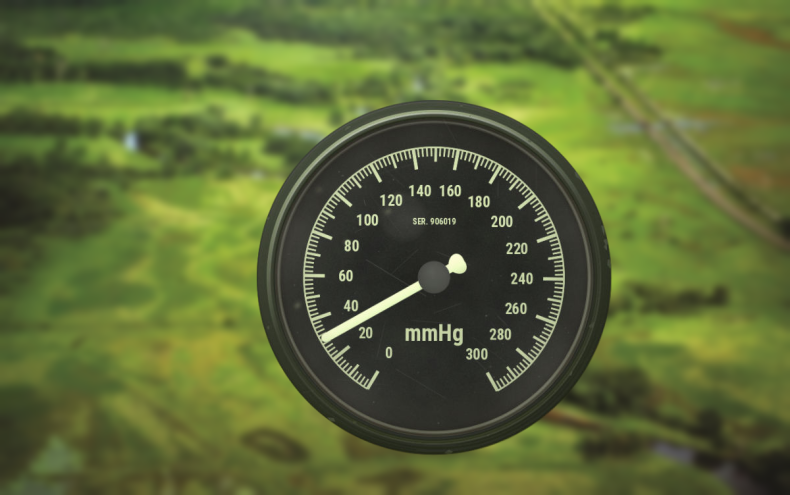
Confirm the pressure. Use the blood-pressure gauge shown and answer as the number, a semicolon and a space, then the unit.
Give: 30; mmHg
